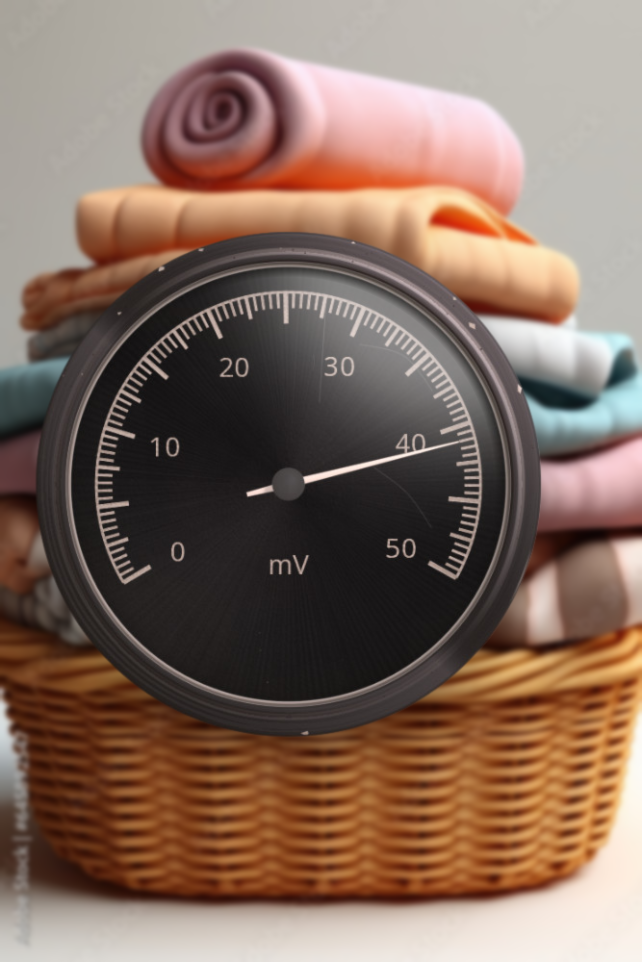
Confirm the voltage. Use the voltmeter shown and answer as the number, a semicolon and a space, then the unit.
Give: 41; mV
